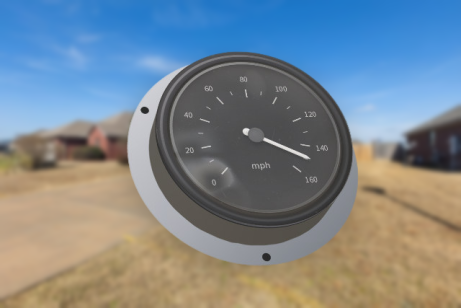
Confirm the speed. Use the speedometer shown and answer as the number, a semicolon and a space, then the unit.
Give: 150; mph
